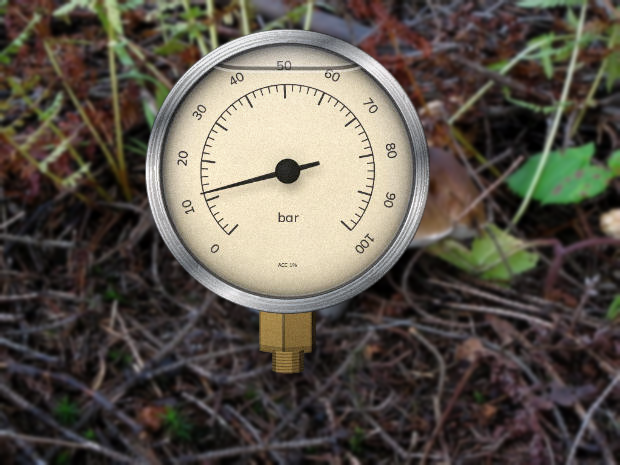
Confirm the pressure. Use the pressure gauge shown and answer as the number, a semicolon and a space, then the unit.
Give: 12; bar
